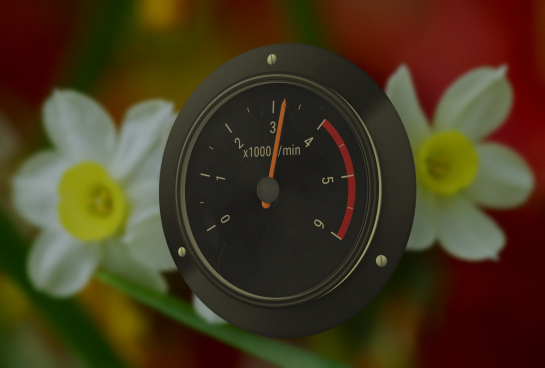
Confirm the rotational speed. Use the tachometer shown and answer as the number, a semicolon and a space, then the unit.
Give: 3250; rpm
